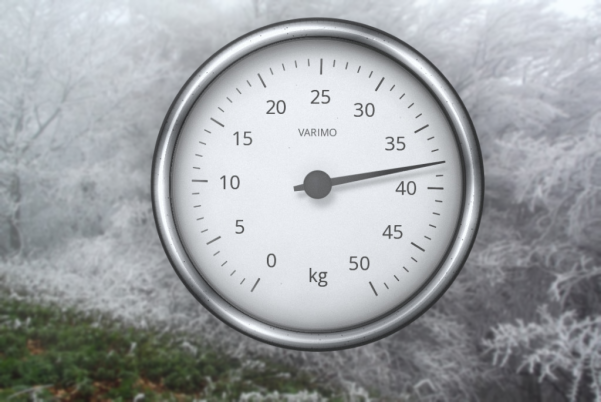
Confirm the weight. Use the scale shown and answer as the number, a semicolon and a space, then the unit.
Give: 38; kg
